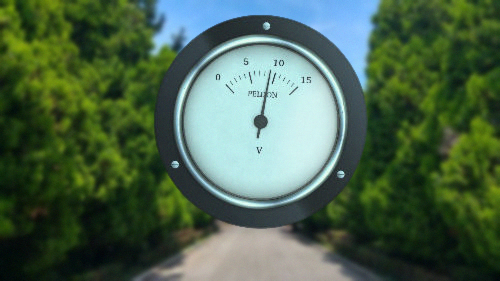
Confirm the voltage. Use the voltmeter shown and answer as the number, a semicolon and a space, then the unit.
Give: 9; V
